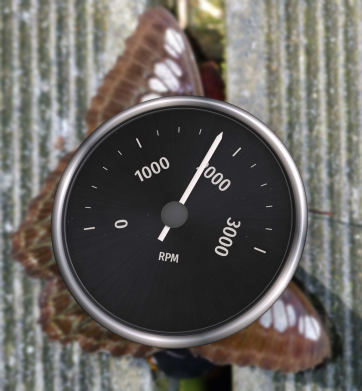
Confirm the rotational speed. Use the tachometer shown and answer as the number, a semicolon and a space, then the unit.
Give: 1800; rpm
